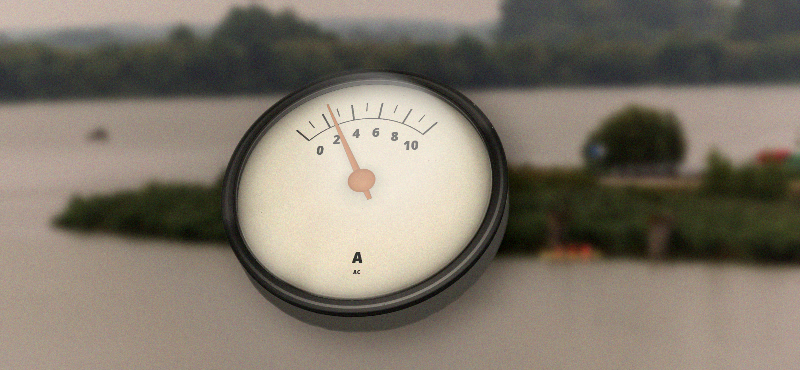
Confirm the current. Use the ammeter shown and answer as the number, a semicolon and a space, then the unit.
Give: 2.5; A
